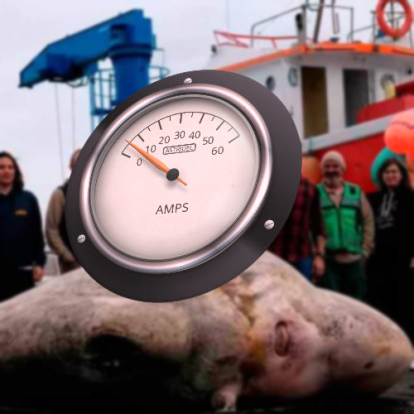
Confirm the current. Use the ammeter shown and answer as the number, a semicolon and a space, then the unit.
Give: 5; A
